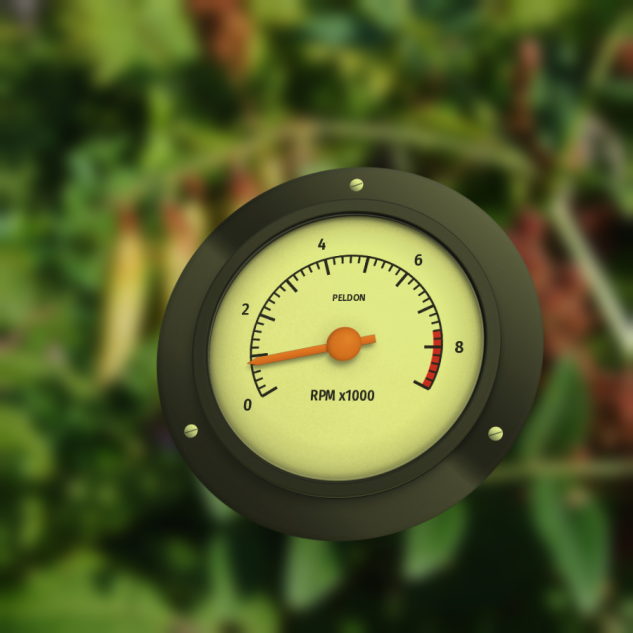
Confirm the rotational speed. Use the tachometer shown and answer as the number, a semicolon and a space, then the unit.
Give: 800; rpm
